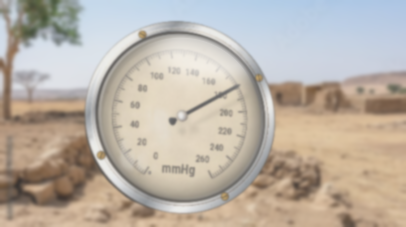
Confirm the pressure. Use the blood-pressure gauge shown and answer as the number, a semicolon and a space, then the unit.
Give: 180; mmHg
